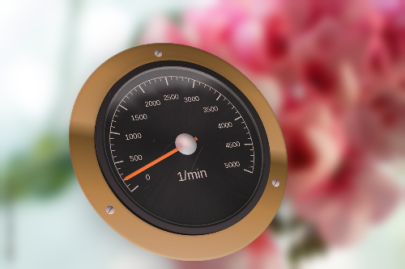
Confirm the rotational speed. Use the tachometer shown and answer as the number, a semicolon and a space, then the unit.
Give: 200; rpm
